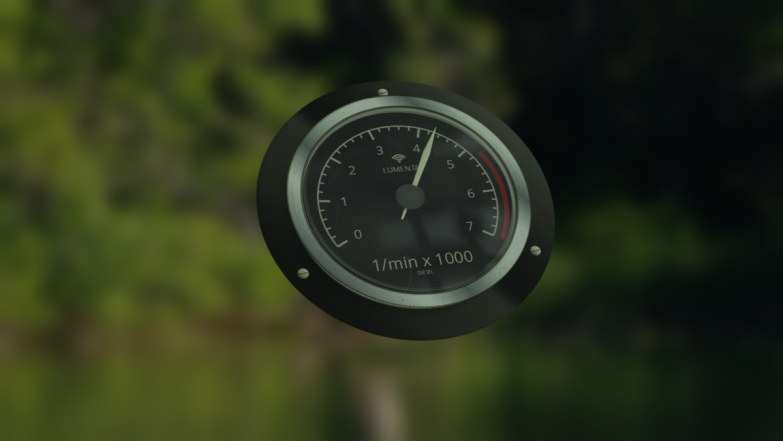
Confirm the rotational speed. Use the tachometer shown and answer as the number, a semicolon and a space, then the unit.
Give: 4300; rpm
